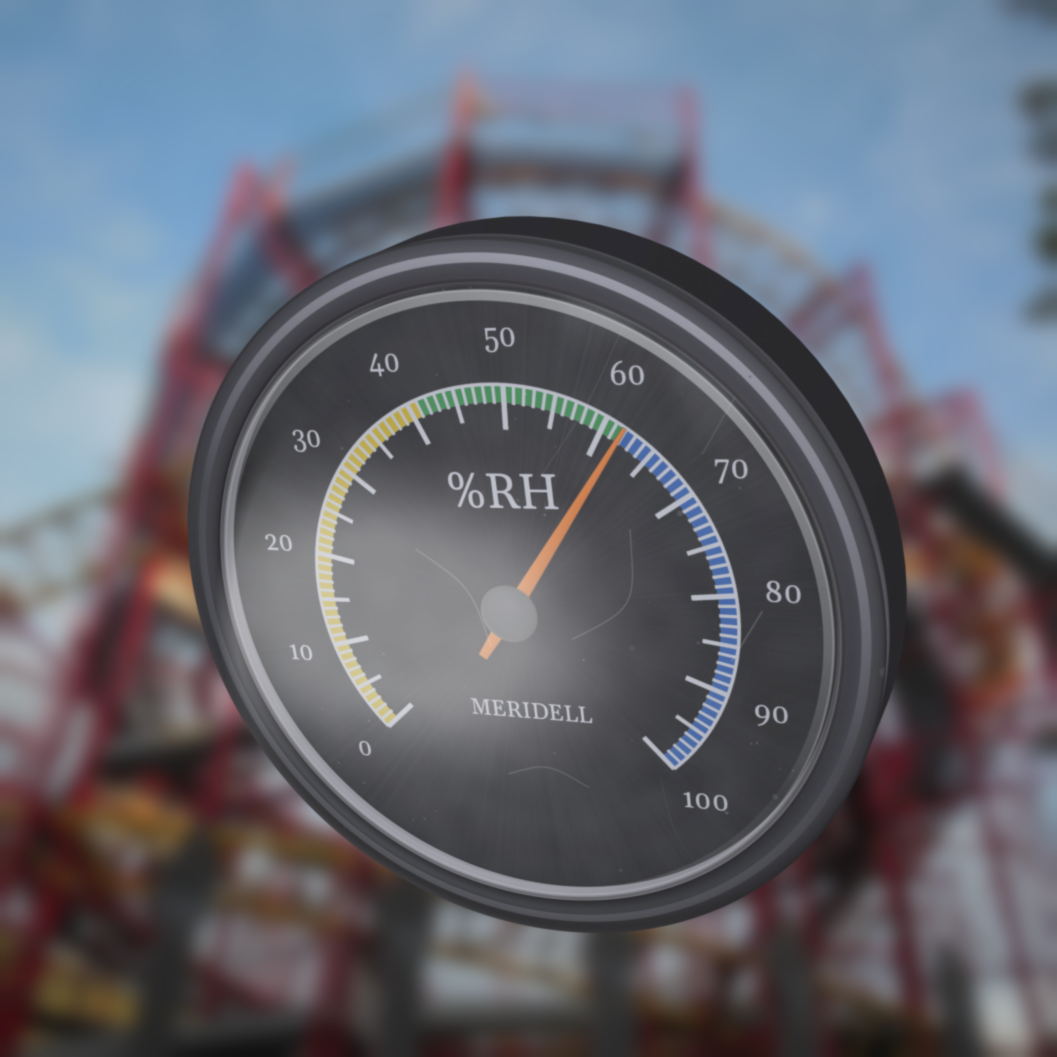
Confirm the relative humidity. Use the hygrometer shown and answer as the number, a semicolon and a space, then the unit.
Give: 62; %
